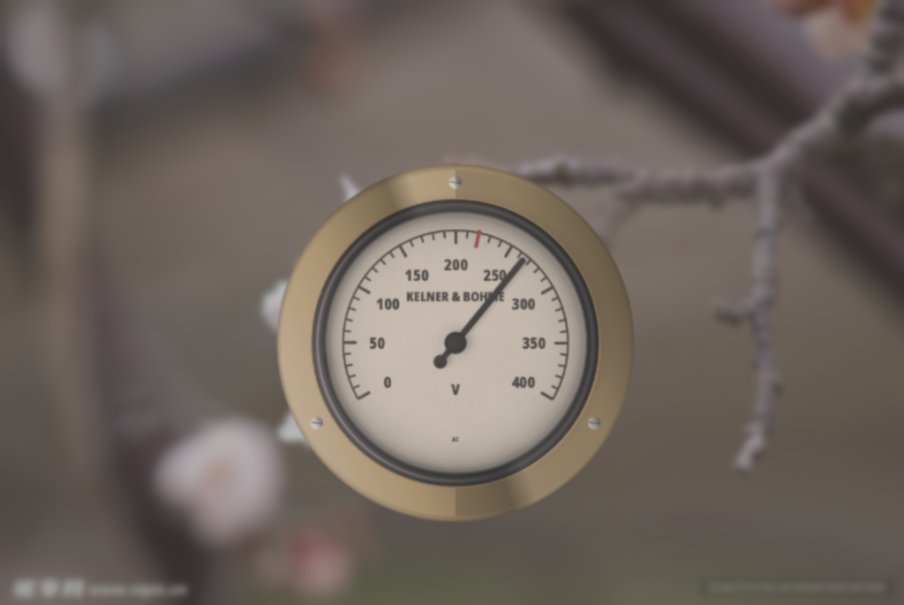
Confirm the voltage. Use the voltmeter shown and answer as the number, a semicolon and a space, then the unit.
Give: 265; V
